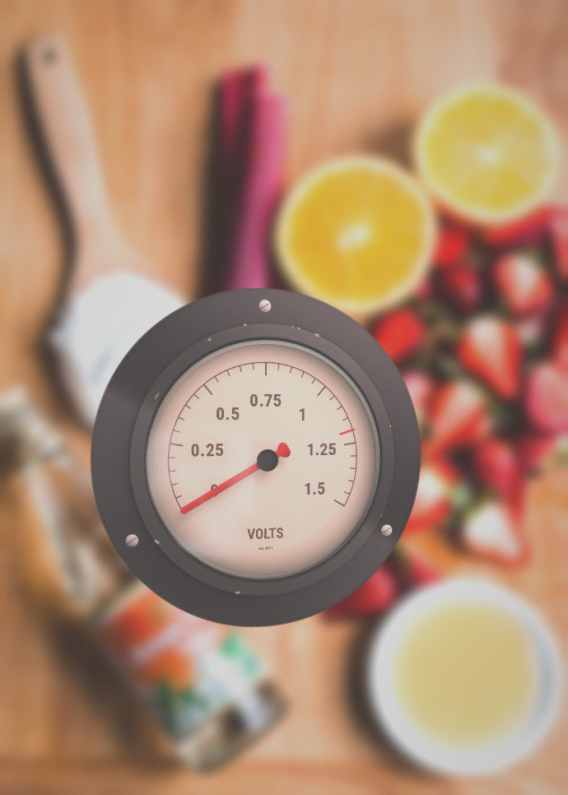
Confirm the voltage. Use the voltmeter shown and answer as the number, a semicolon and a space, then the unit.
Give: 0; V
